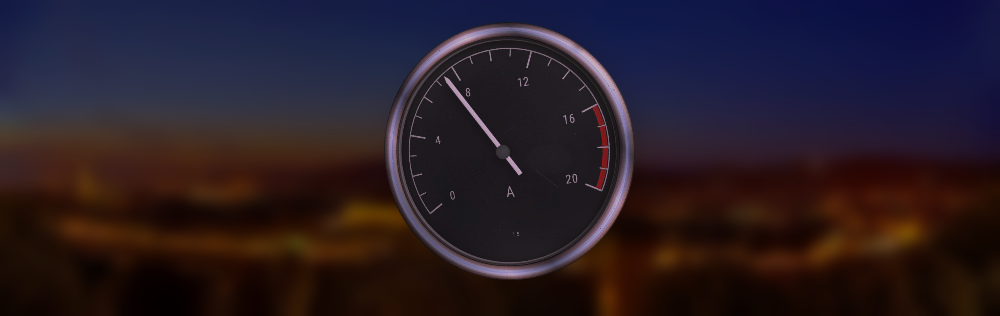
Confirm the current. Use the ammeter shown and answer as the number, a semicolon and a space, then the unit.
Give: 7.5; A
